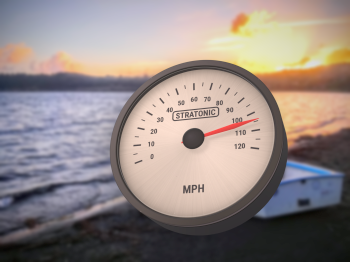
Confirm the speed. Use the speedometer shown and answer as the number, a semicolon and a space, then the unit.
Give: 105; mph
